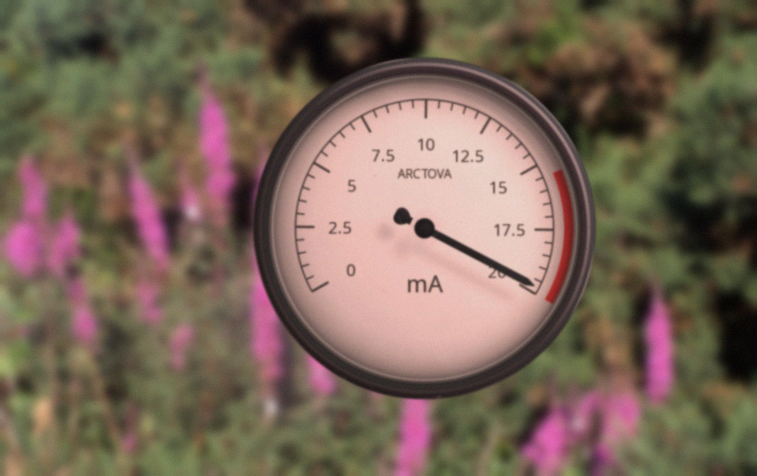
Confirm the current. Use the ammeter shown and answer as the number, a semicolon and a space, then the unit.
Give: 19.75; mA
